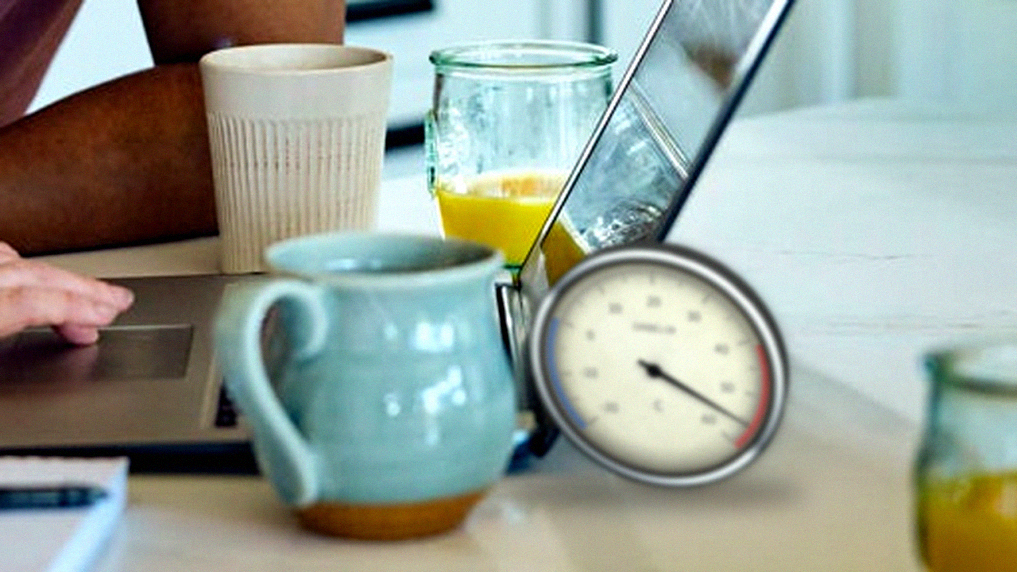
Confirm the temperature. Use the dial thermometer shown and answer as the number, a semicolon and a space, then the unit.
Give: 55; °C
